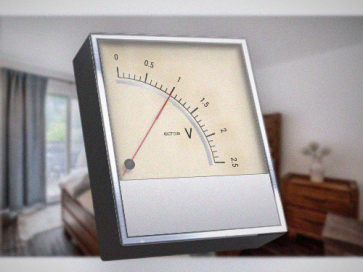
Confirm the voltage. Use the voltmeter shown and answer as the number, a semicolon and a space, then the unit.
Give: 1; V
